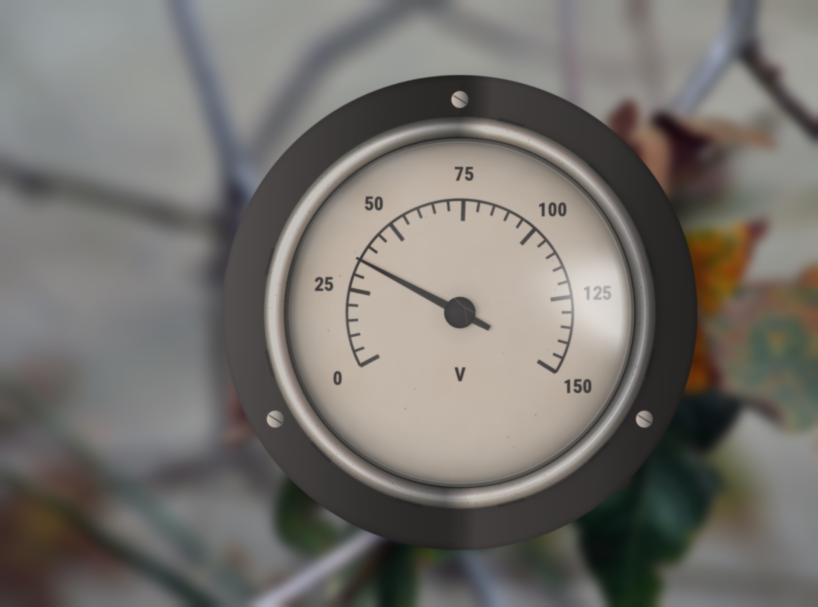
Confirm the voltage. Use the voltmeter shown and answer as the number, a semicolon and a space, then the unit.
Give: 35; V
